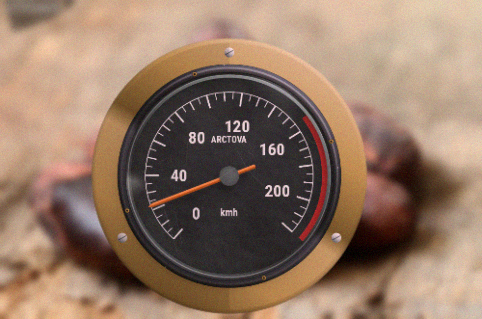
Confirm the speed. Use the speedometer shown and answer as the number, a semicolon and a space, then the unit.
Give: 22.5; km/h
